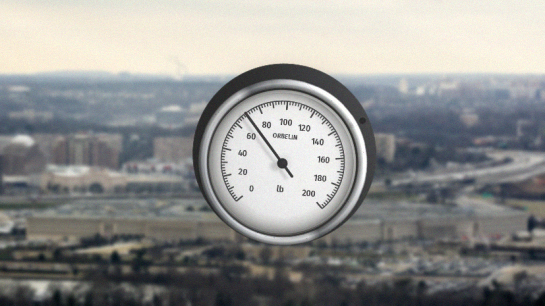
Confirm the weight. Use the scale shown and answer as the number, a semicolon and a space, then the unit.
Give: 70; lb
